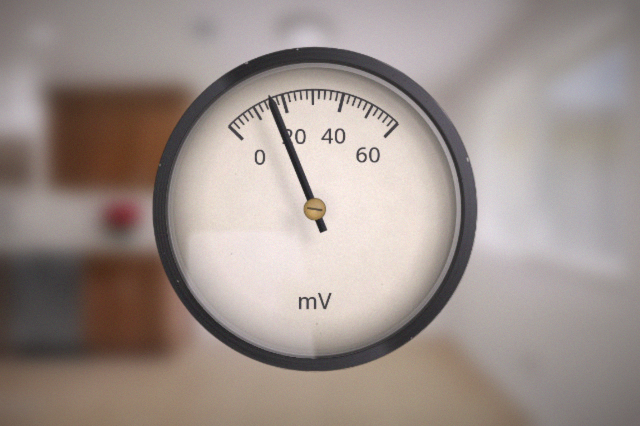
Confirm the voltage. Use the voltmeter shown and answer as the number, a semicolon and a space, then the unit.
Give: 16; mV
